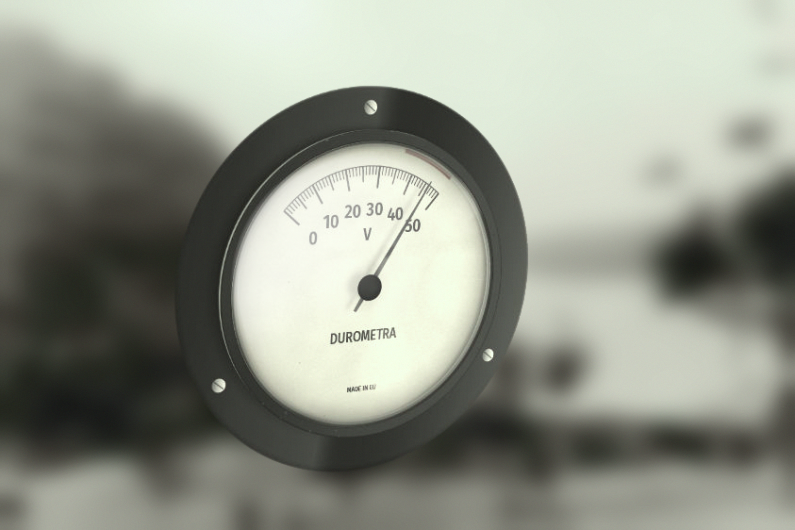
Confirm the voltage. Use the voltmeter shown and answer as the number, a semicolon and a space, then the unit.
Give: 45; V
